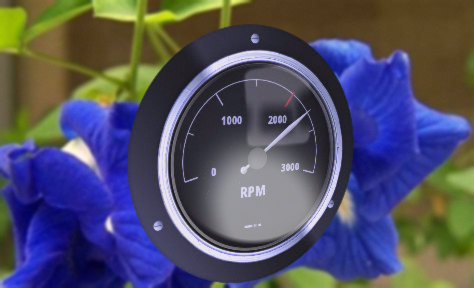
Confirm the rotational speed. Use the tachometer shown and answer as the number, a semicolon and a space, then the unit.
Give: 2250; rpm
